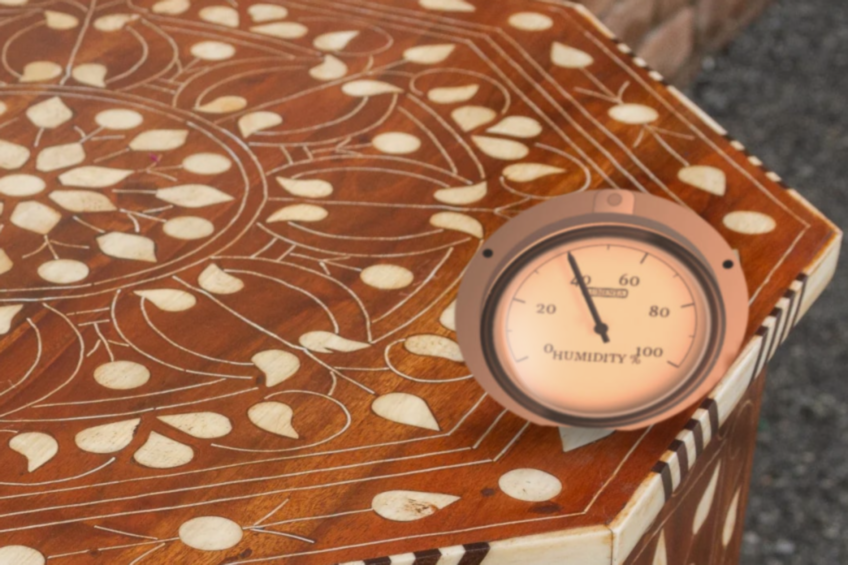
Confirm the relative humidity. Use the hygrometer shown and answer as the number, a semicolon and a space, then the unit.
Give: 40; %
